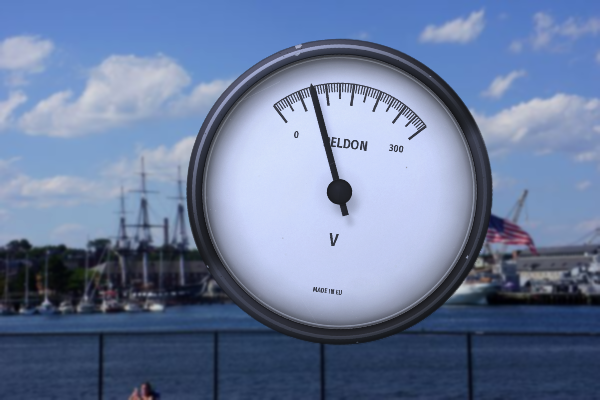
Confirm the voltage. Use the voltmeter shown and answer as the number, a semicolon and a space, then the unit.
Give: 75; V
